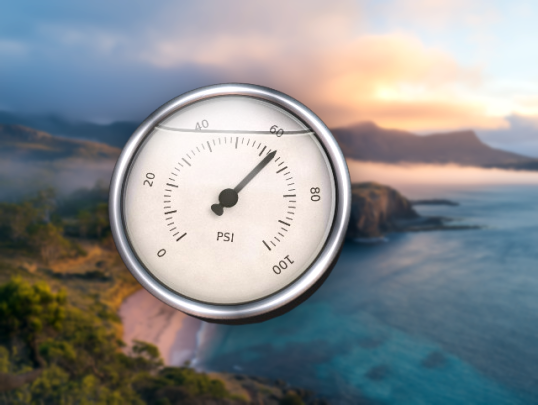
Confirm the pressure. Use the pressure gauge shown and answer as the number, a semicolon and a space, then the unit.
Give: 64; psi
